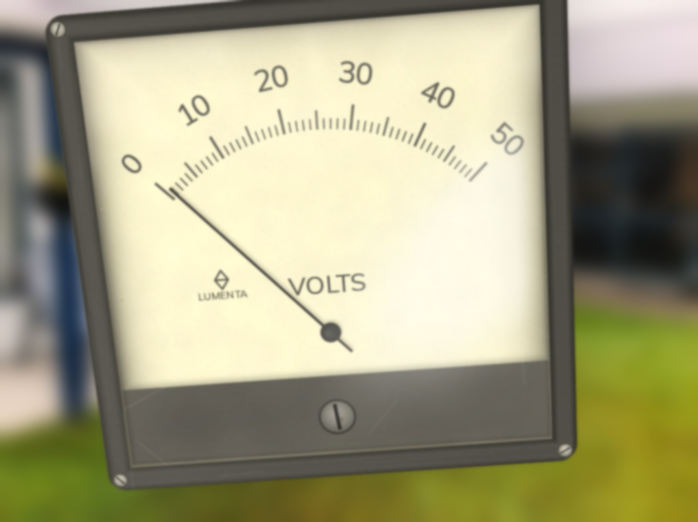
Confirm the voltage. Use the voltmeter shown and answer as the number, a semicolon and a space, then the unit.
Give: 1; V
